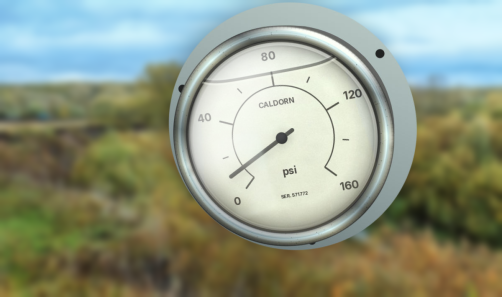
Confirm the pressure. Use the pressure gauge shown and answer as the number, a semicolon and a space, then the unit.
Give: 10; psi
